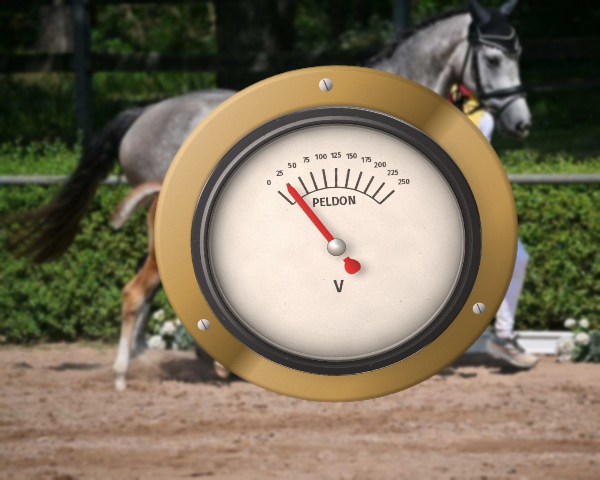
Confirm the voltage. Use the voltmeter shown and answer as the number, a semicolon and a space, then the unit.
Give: 25; V
